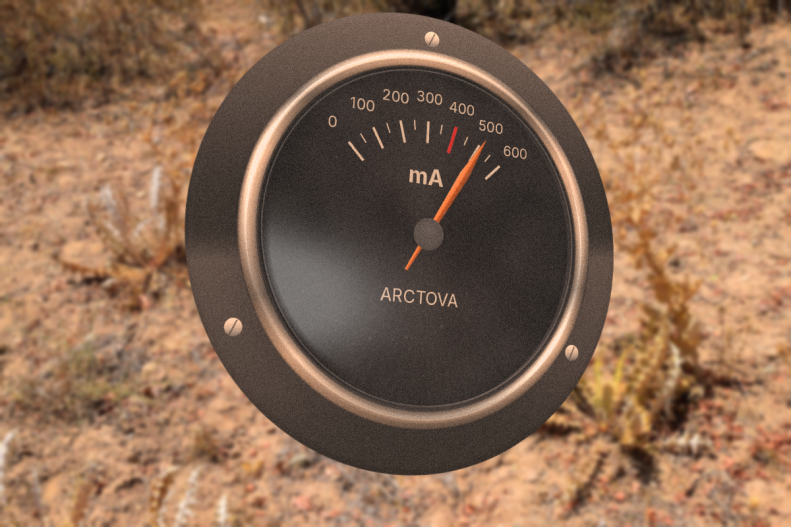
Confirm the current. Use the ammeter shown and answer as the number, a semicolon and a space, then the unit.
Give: 500; mA
